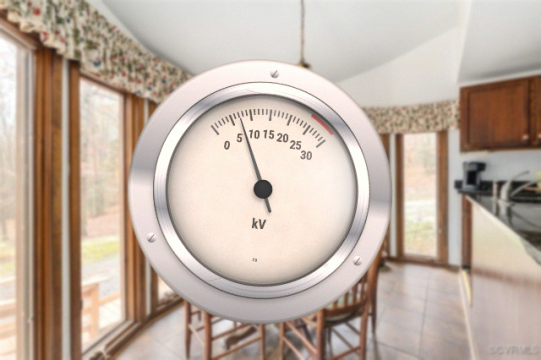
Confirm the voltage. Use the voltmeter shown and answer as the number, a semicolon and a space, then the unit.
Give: 7; kV
